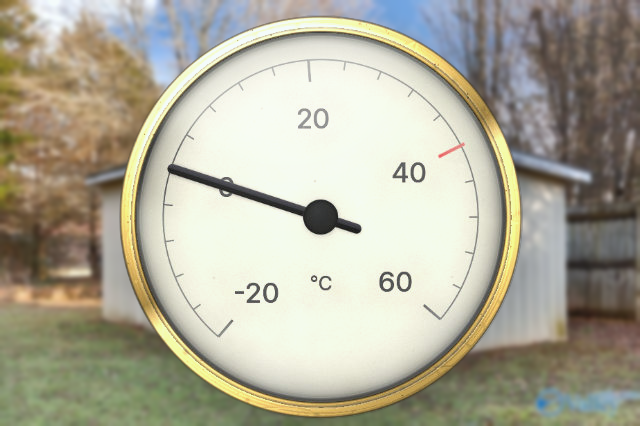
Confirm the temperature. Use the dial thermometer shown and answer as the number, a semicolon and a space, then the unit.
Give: 0; °C
